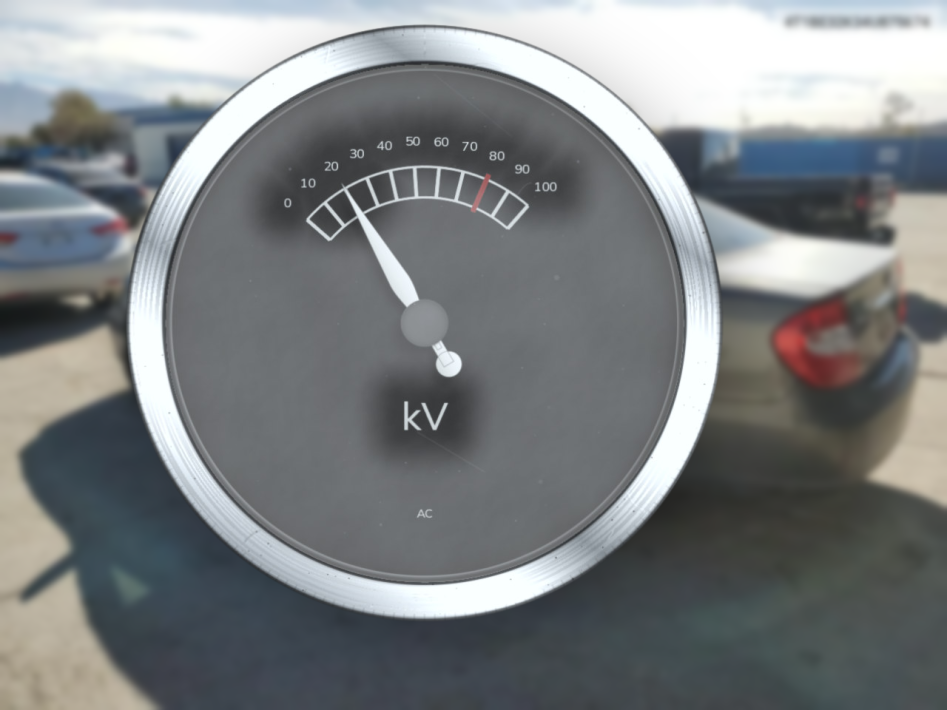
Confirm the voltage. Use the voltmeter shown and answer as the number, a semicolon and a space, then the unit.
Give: 20; kV
